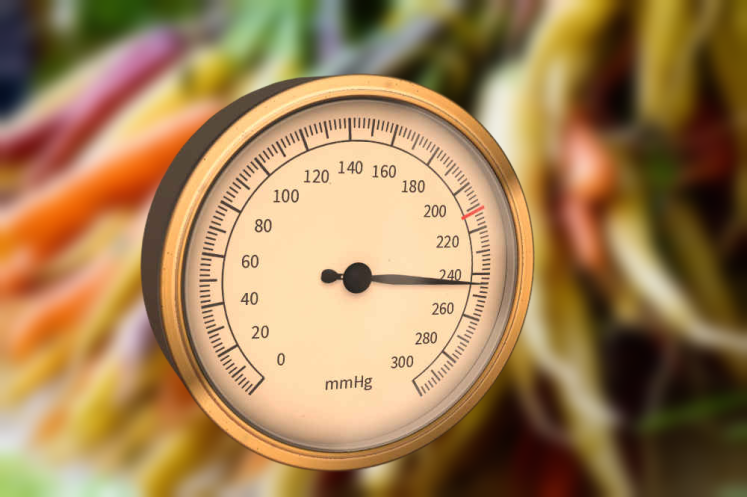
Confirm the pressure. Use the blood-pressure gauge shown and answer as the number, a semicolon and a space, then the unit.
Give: 244; mmHg
